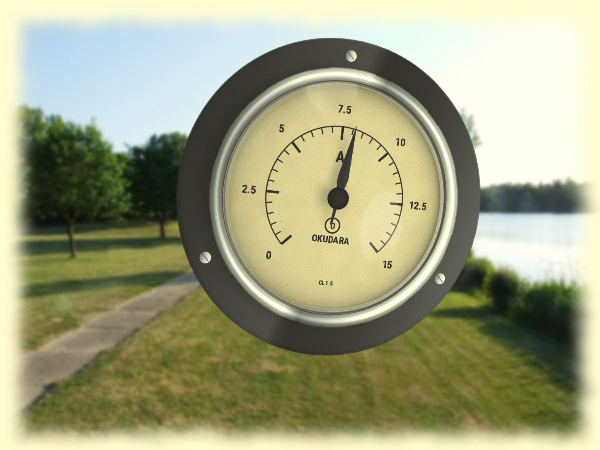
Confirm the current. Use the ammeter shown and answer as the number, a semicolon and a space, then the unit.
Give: 8; A
